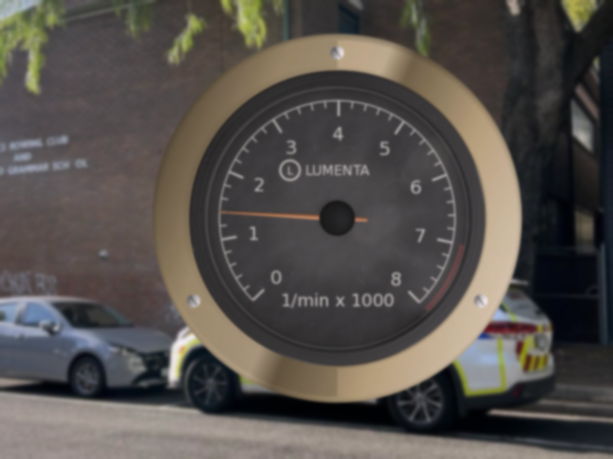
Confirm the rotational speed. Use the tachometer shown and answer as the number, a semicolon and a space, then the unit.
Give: 1400; rpm
